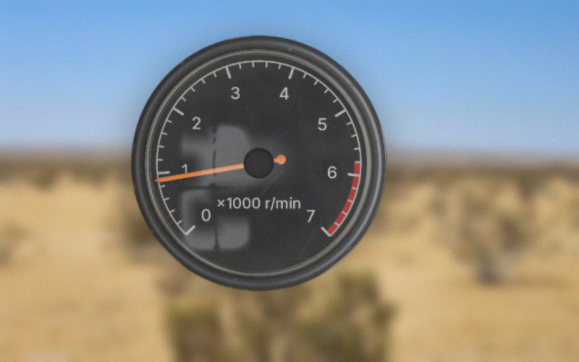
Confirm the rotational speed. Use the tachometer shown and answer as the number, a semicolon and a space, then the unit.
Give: 900; rpm
